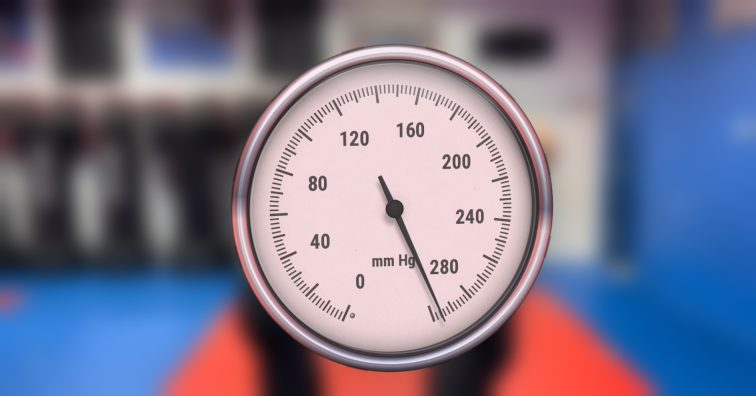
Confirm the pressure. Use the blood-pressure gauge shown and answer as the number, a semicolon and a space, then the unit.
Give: 296; mmHg
